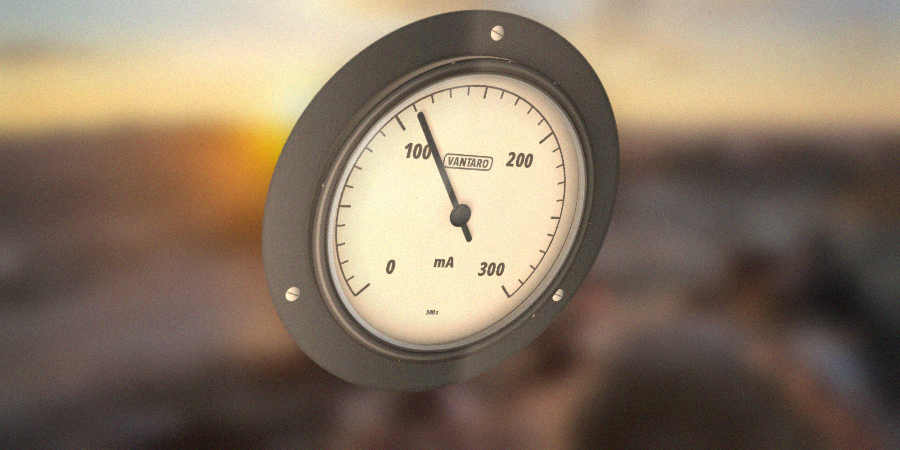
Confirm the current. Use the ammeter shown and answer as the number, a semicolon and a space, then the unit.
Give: 110; mA
